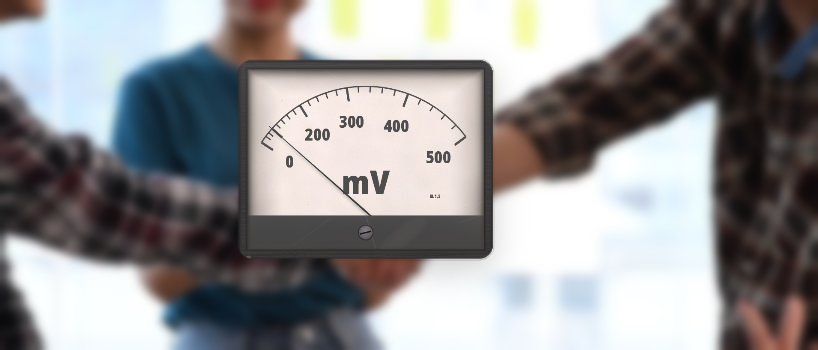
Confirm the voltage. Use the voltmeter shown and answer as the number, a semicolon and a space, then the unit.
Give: 100; mV
